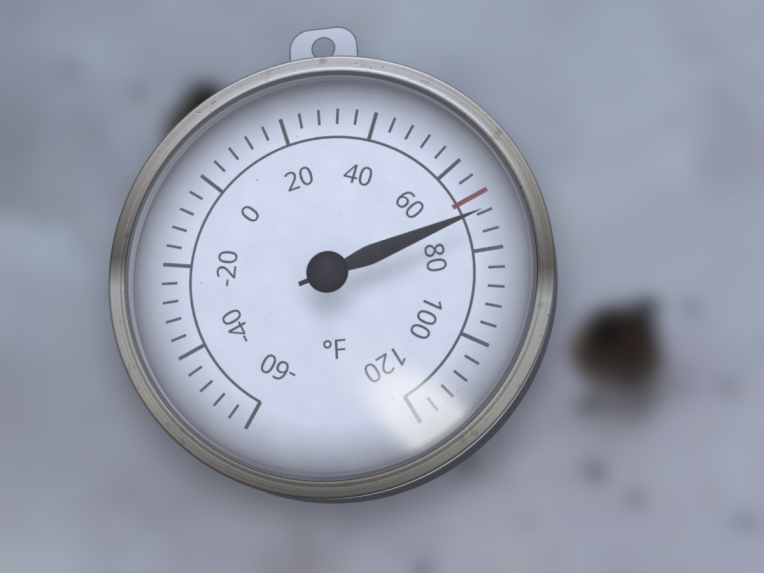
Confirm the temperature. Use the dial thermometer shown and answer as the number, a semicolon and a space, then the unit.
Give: 72; °F
